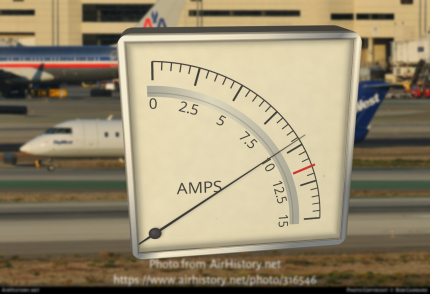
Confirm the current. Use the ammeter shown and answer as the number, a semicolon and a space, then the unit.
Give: 9.5; A
